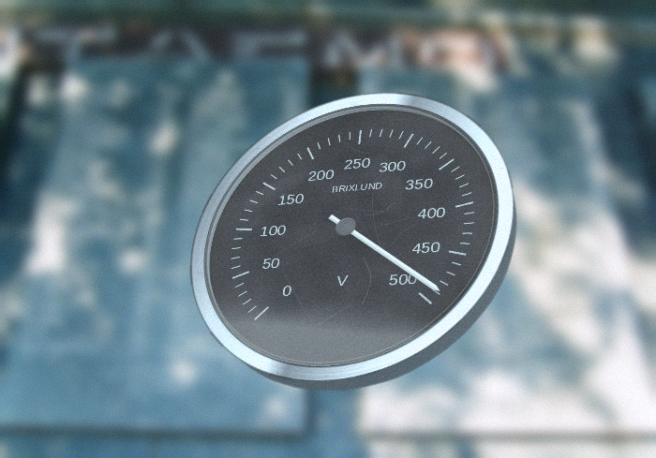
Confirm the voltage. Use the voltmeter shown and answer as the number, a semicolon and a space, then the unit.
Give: 490; V
